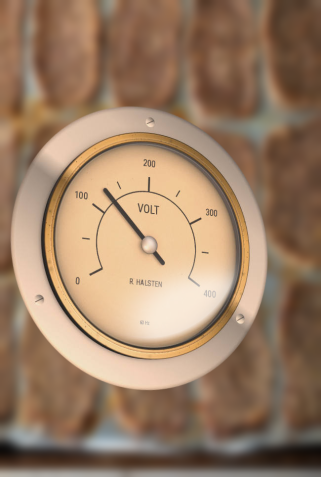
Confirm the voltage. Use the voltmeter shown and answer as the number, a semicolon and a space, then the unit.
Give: 125; V
